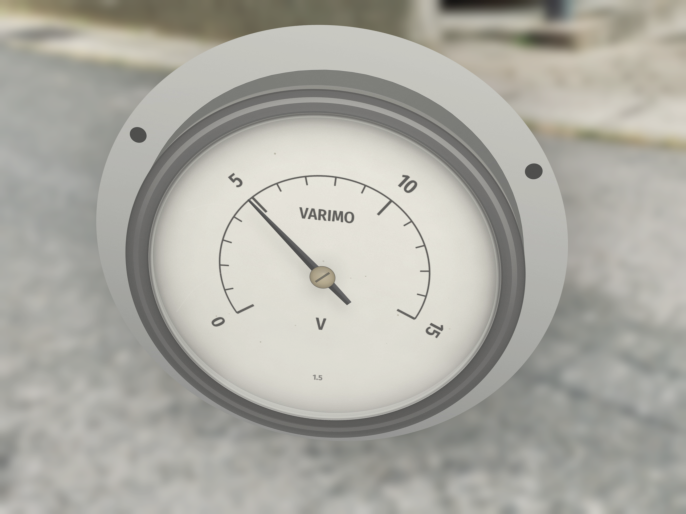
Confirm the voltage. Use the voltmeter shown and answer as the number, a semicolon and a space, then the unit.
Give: 5; V
